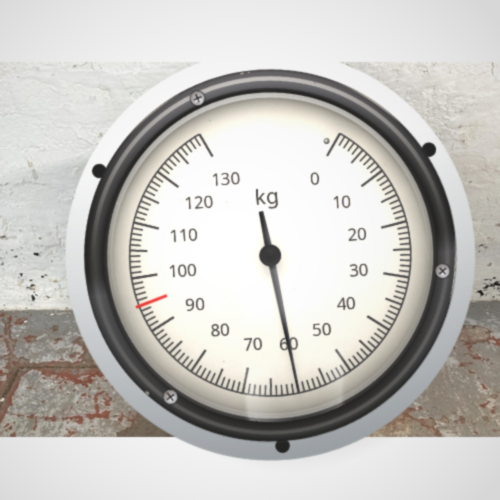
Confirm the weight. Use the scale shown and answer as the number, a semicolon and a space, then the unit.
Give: 60; kg
